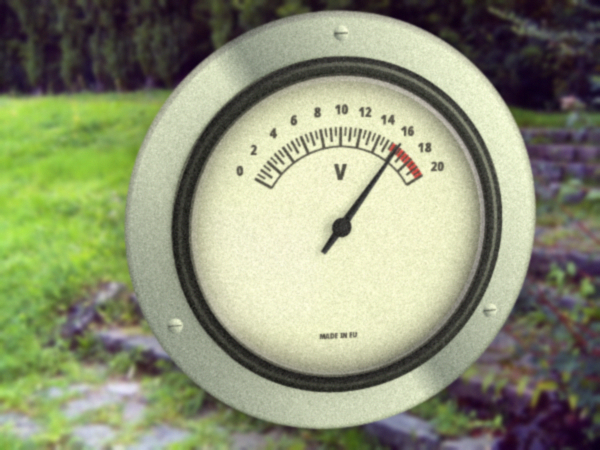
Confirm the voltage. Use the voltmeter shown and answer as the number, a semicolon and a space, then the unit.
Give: 16; V
